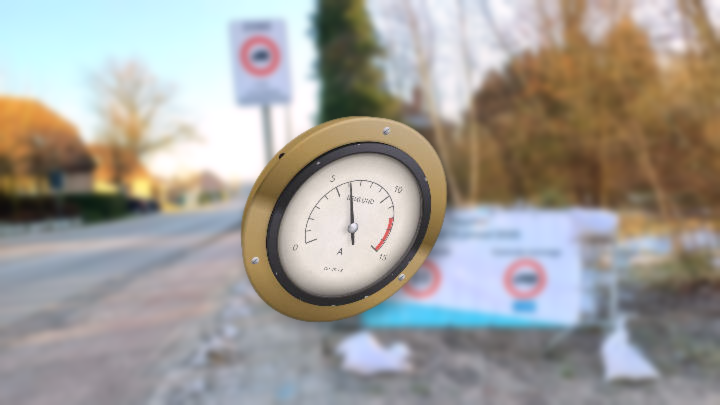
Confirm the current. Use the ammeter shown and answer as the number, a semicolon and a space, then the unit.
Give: 6; A
